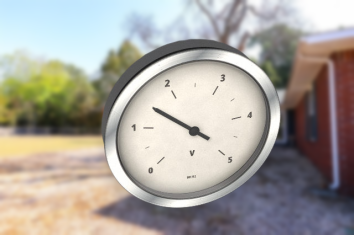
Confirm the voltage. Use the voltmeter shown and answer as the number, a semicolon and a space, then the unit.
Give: 1.5; V
